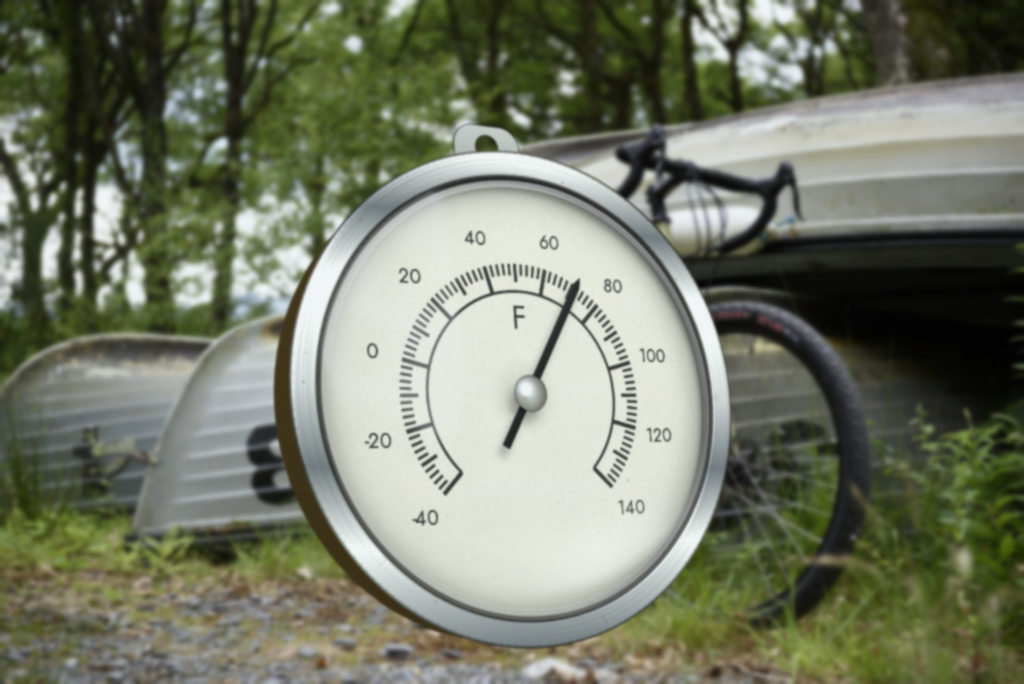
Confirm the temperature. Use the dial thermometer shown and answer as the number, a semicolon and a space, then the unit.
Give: 70; °F
